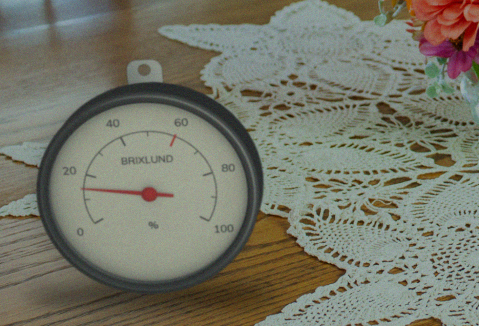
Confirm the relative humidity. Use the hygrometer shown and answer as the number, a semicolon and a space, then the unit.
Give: 15; %
